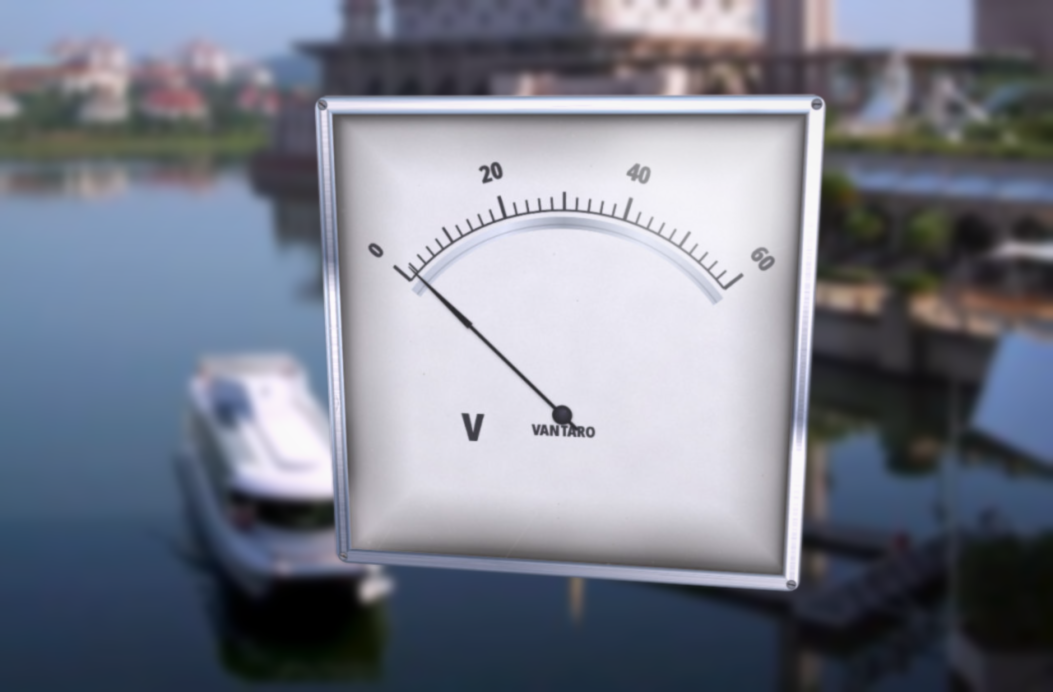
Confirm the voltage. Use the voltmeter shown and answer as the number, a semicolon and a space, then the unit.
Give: 2; V
